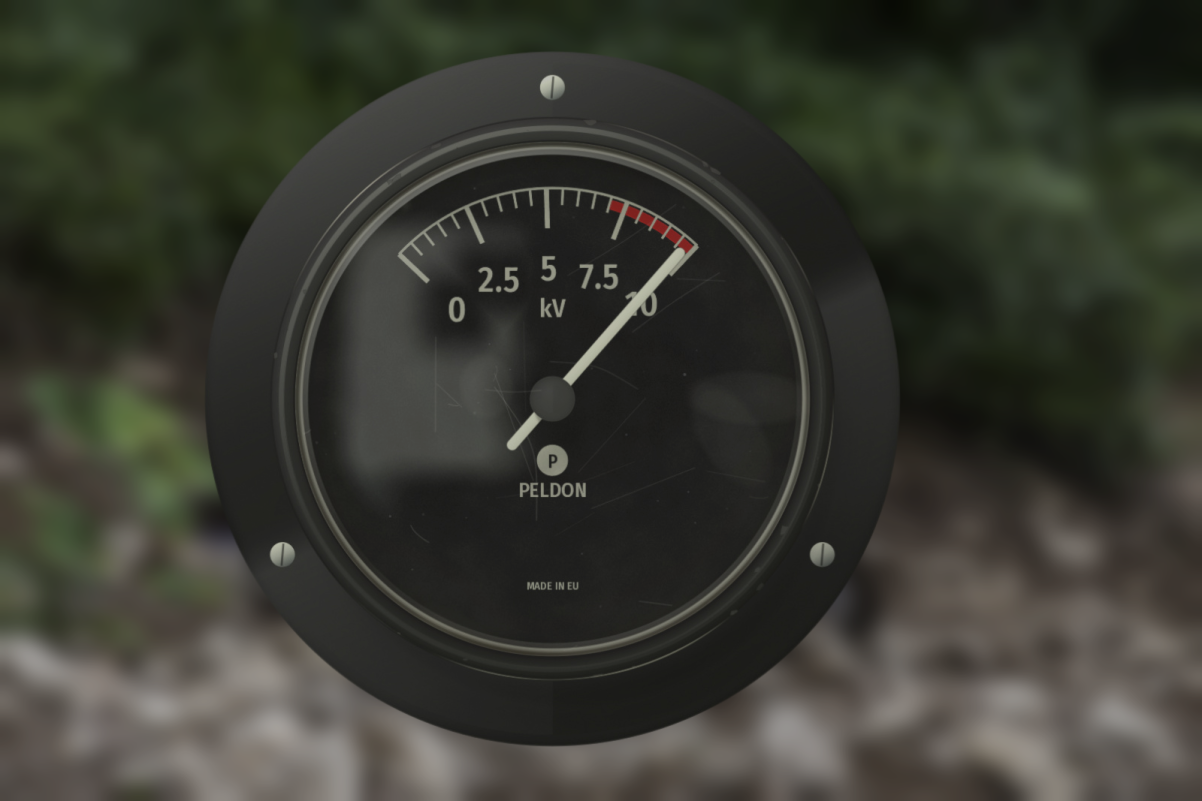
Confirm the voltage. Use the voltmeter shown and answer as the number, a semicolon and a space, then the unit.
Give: 9.75; kV
